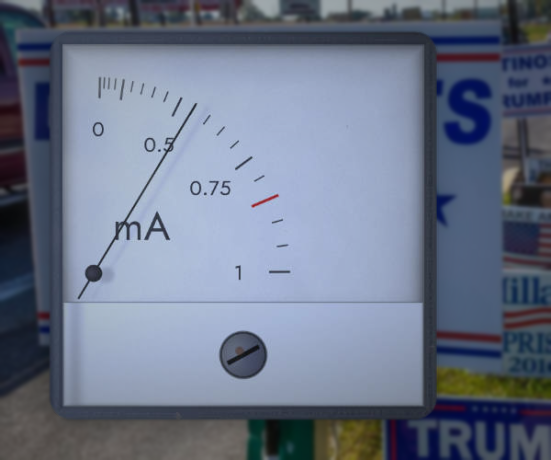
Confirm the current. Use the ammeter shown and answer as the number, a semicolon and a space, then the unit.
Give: 0.55; mA
